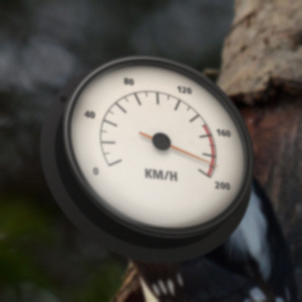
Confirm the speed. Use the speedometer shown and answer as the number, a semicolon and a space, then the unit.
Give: 190; km/h
